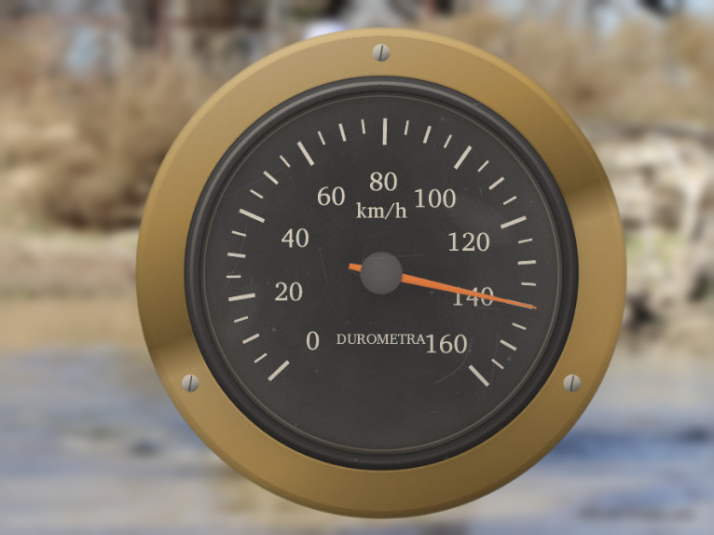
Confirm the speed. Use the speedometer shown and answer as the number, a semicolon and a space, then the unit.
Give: 140; km/h
